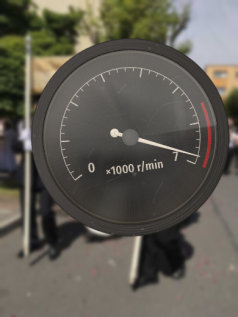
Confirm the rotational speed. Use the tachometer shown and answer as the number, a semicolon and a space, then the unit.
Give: 6800; rpm
